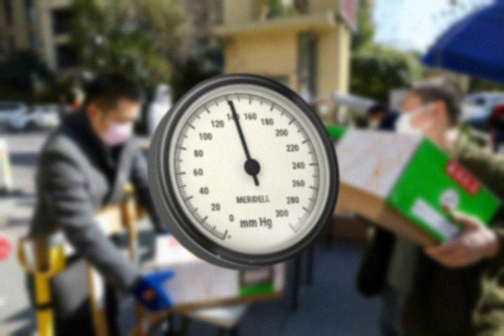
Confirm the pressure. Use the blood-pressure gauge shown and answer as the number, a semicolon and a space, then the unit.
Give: 140; mmHg
